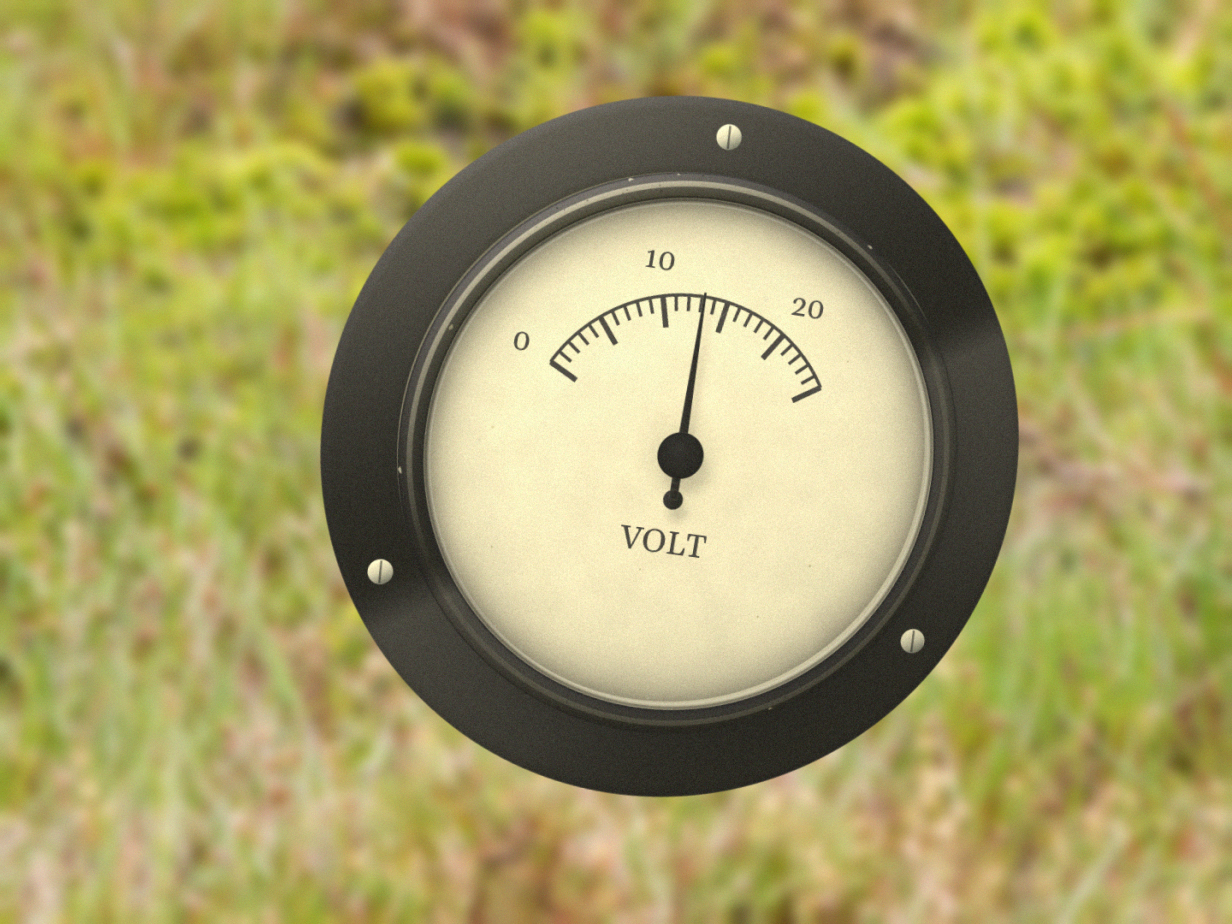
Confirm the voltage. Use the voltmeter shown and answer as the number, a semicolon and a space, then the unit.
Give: 13; V
